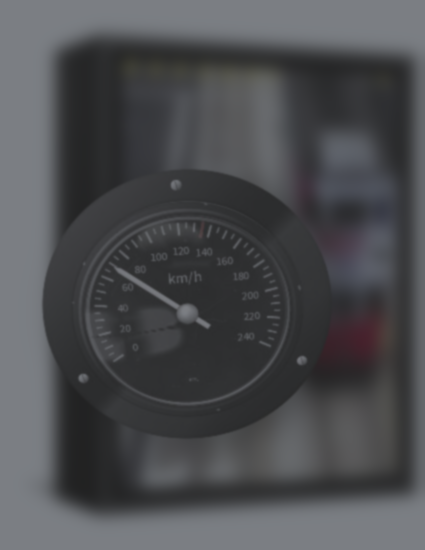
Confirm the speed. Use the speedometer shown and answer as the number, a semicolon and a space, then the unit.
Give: 70; km/h
